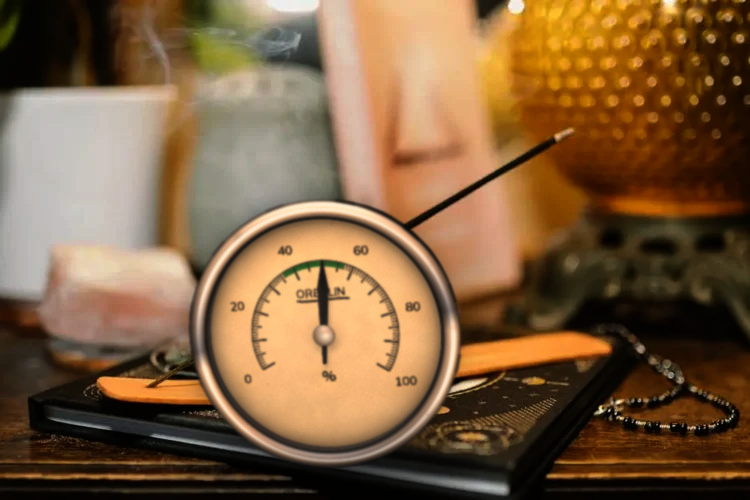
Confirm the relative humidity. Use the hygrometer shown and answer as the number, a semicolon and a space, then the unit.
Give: 50; %
